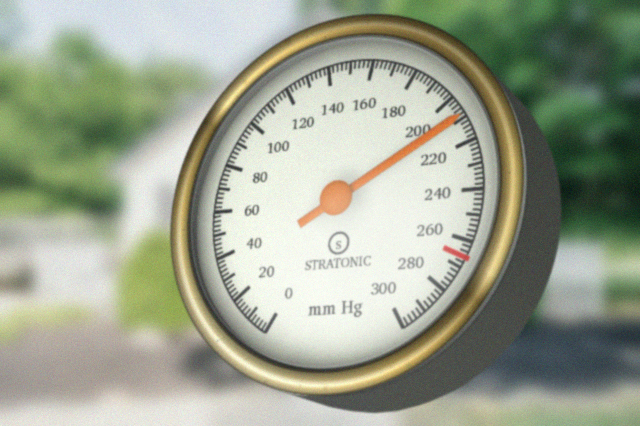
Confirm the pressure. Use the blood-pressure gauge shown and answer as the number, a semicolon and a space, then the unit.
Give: 210; mmHg
